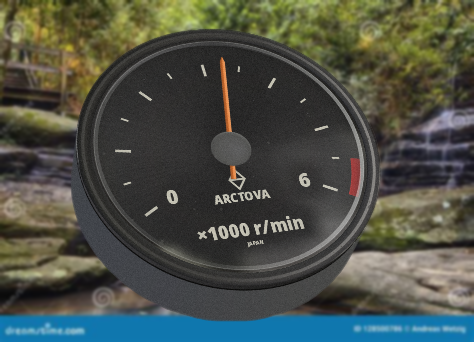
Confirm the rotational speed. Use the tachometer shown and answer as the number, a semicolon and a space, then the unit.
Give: 3250; rpm
